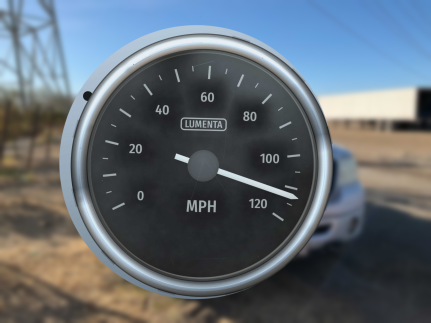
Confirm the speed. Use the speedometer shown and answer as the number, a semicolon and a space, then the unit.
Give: 112.5; mph
